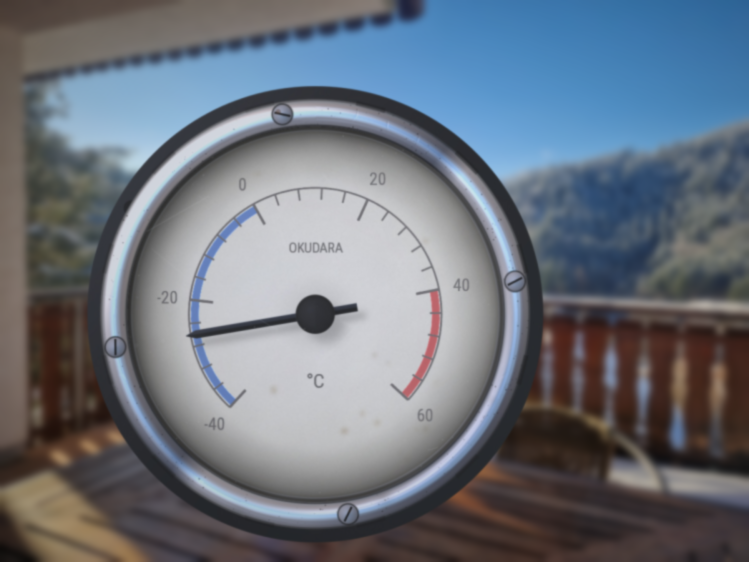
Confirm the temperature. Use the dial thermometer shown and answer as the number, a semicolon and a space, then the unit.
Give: -26; °C
